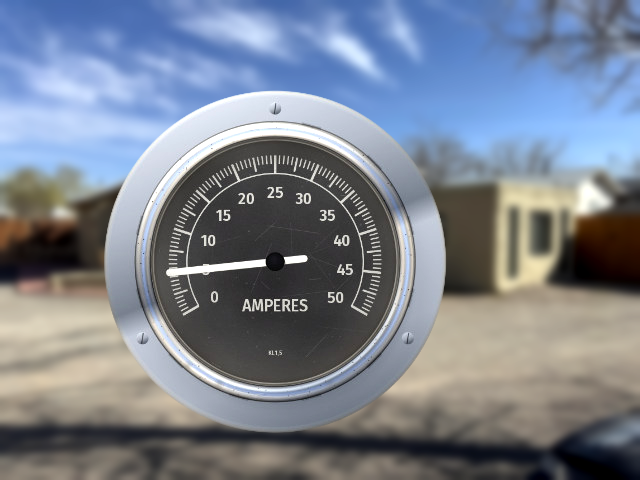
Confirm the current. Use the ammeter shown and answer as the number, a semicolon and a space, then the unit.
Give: 5; A
